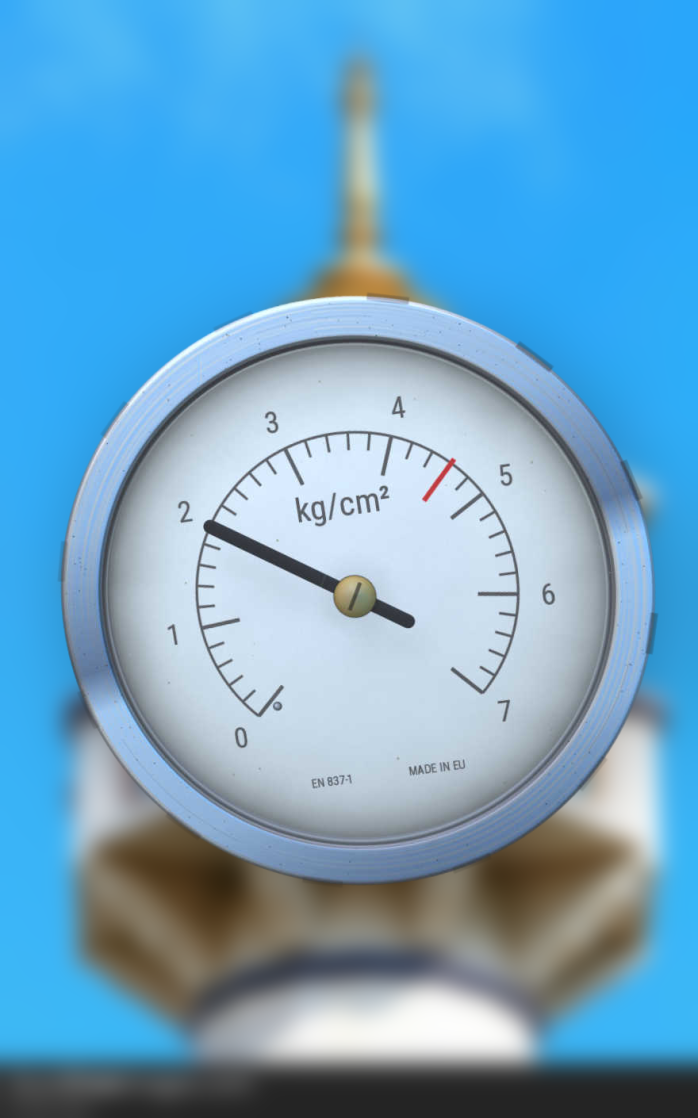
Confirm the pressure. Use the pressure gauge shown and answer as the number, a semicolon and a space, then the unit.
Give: 2; kg/cm²
